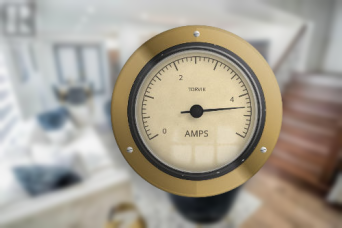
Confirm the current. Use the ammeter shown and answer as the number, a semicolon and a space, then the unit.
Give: 4.3; A
